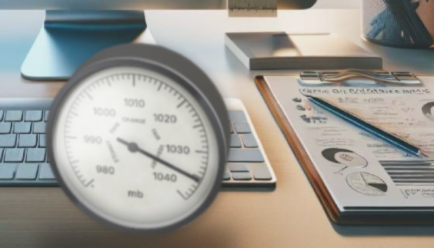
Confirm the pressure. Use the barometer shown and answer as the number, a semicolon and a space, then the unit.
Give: 1035; mbar
